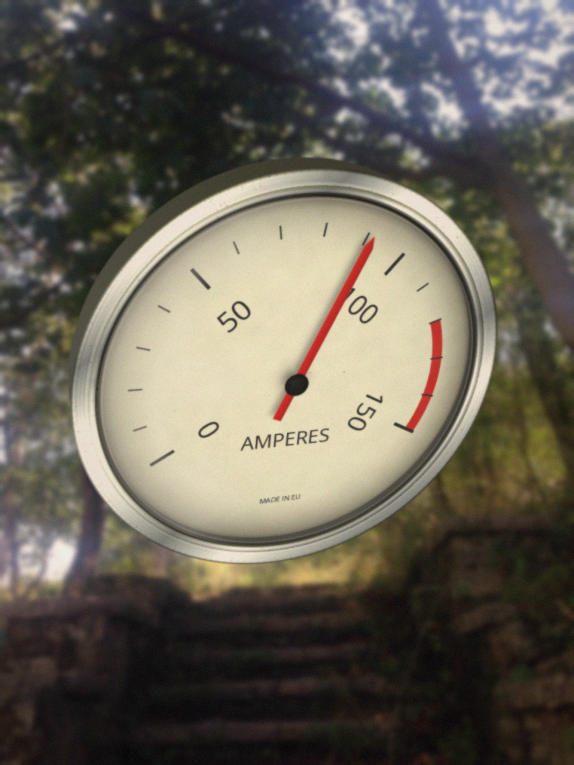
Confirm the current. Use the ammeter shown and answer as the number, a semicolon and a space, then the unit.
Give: 90; A
